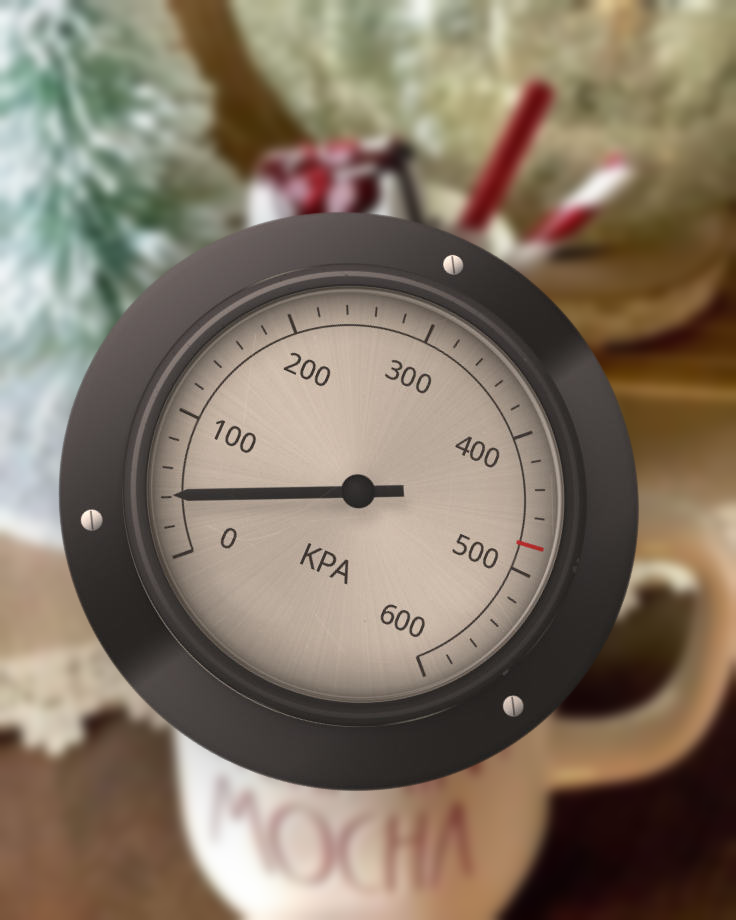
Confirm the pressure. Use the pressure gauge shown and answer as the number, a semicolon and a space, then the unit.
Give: 40; kPa
